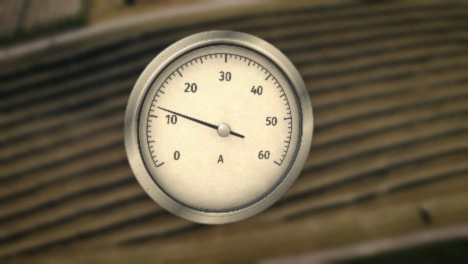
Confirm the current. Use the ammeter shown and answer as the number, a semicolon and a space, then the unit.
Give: 12; A
